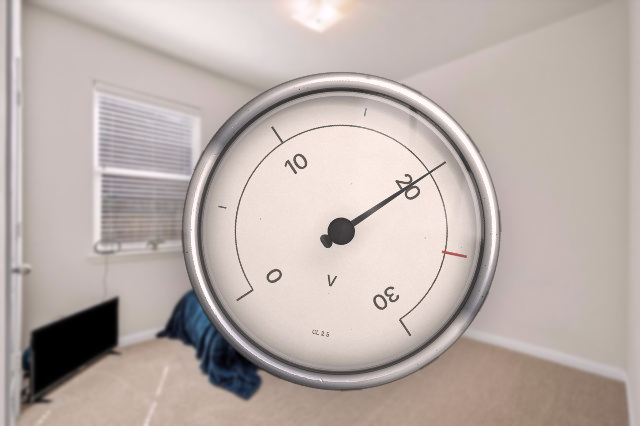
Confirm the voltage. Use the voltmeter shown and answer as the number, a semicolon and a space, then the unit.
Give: 20; V
